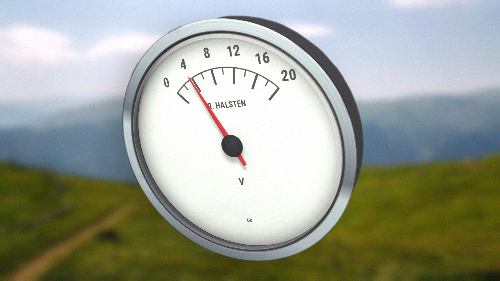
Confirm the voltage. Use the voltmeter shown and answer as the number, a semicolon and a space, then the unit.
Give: 4; V
